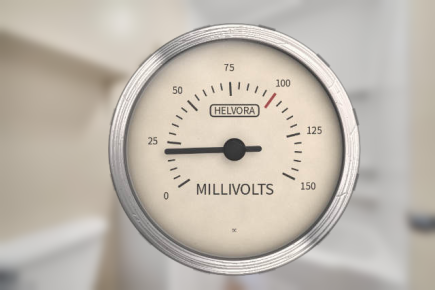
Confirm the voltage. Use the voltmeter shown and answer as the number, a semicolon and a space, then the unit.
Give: 20; mV
